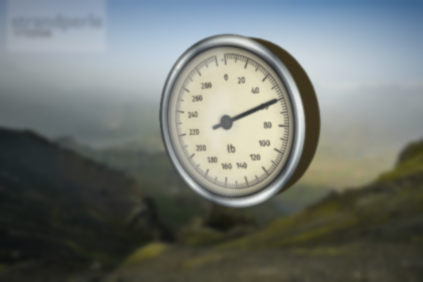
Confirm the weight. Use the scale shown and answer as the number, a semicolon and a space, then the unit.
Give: 60; lb
